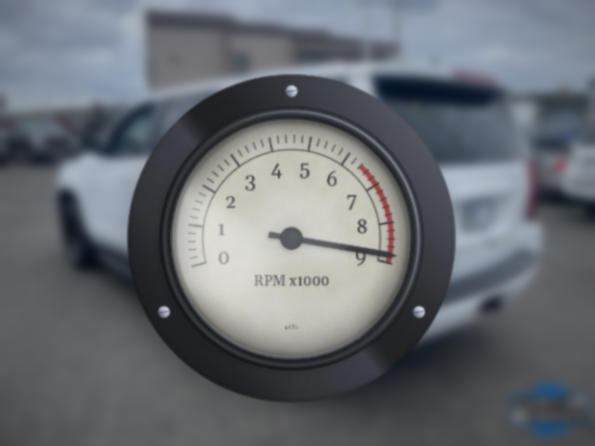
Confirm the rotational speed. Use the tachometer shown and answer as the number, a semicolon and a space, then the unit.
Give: 8800; rpm
